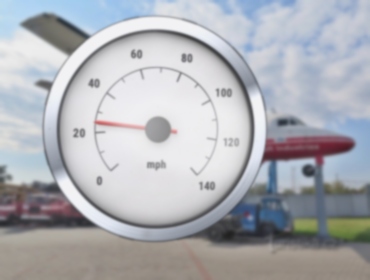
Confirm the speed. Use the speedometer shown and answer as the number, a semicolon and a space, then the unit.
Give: 25; mph
